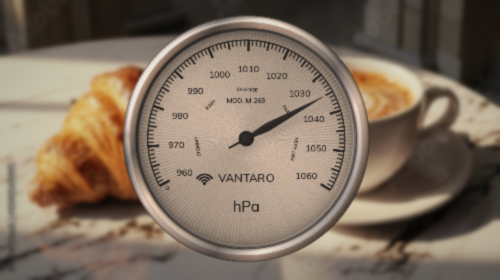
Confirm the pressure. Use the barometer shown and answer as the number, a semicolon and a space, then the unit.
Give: 1035; hPa
